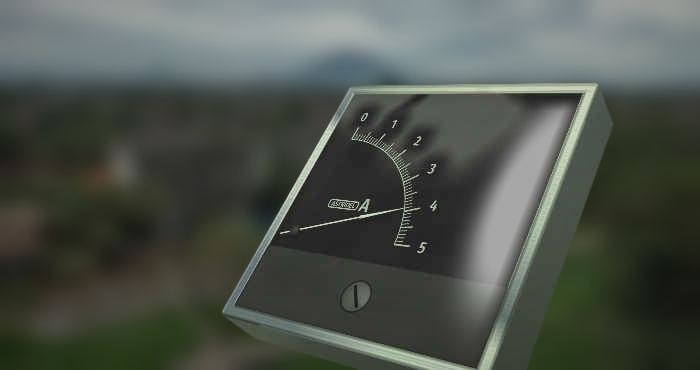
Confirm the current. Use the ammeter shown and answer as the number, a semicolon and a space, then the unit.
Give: 4; A
